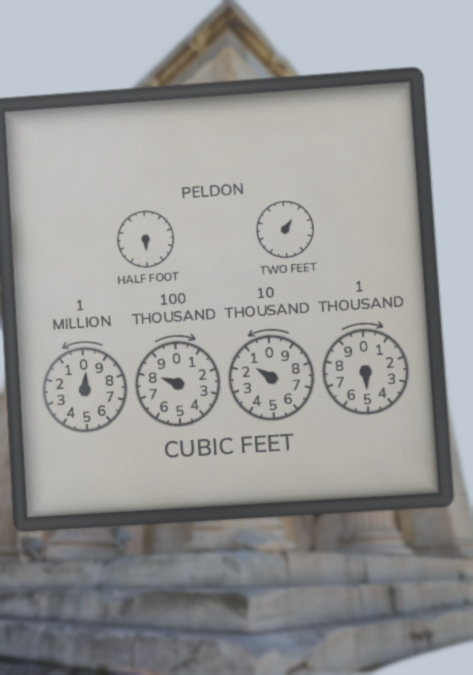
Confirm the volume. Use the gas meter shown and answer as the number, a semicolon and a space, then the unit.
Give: 981500; ft³
